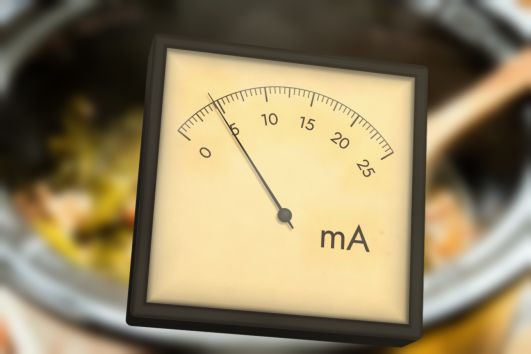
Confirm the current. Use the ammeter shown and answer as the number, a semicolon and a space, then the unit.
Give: 4.5; mA
